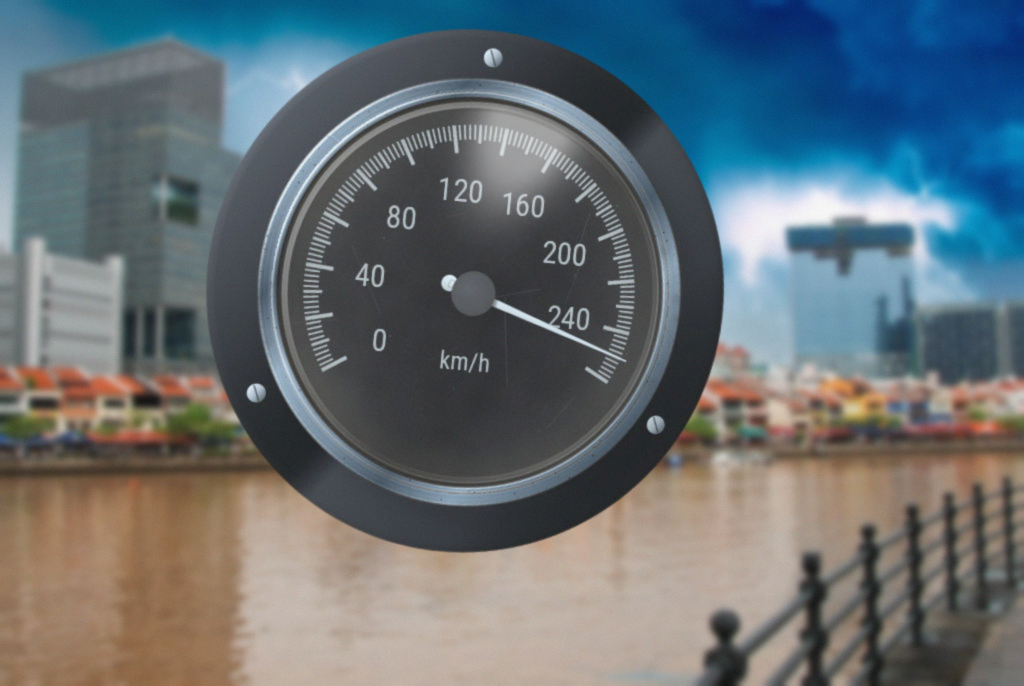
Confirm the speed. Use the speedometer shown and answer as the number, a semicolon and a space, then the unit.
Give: 250; km/h
